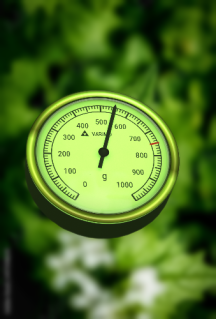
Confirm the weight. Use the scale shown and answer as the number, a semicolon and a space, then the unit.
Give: 550; g
